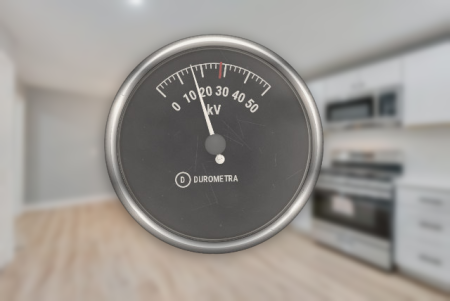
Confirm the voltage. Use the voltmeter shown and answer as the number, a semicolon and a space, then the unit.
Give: 16; kV
